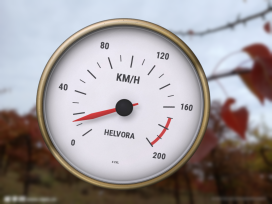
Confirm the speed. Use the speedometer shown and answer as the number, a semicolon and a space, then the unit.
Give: 15; km/h
